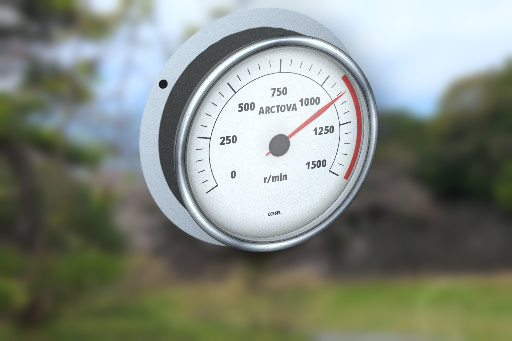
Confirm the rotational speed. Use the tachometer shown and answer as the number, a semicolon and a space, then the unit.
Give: 1100; rpm
